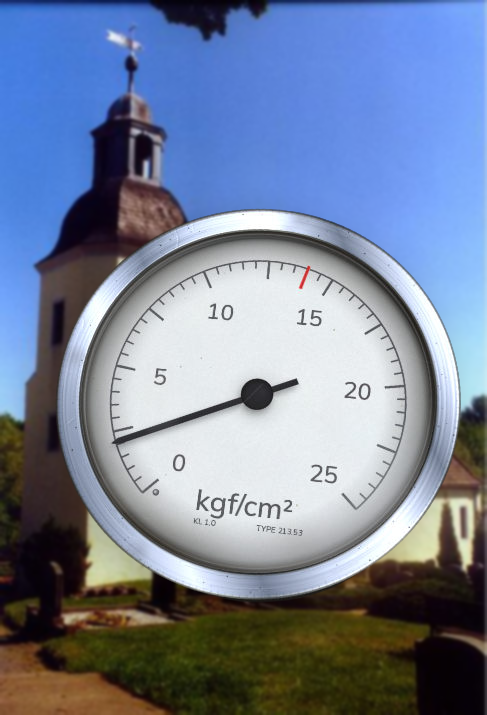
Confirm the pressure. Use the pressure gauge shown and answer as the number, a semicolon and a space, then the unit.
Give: 2; kg/cm²
